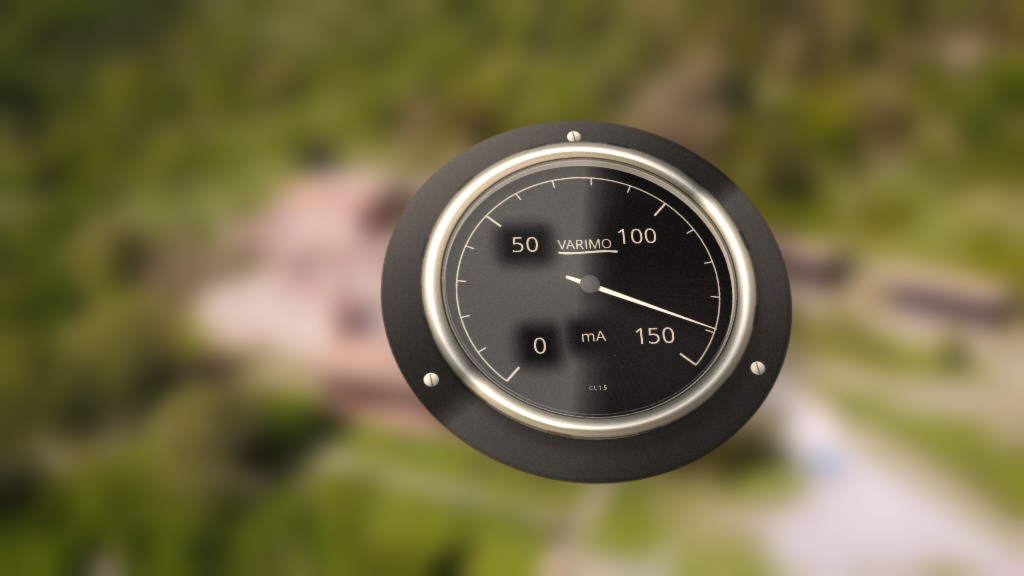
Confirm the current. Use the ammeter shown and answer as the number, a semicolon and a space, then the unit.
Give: 140; mA
